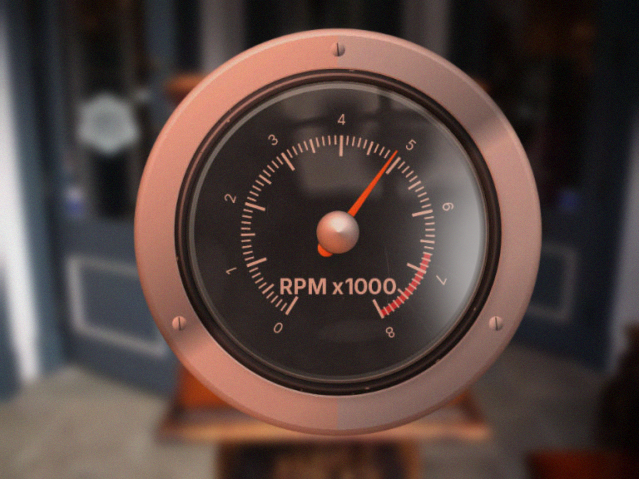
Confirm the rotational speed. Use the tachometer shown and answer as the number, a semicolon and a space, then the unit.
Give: 4900; rpm
